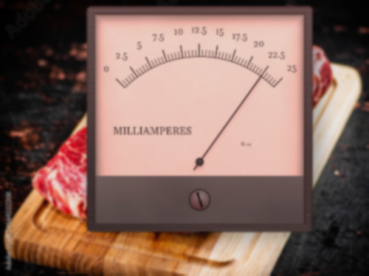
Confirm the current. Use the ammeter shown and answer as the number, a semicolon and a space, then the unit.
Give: 22.5; mA
